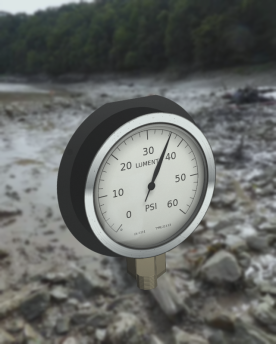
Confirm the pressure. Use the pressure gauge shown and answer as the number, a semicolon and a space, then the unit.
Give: 36; psi
